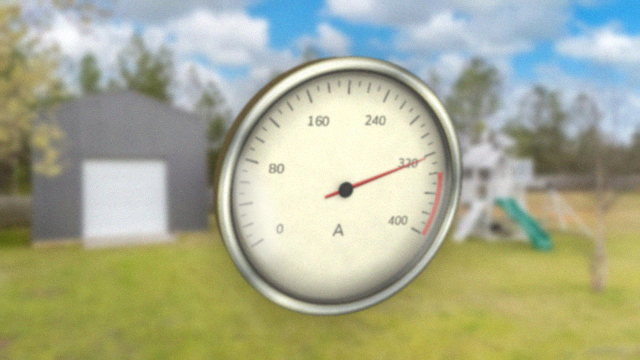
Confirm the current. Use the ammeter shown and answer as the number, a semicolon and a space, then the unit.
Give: 320; A
